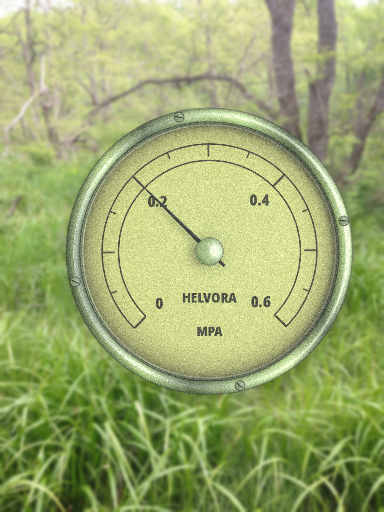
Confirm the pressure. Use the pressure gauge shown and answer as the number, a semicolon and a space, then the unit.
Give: 0.2; MPa
